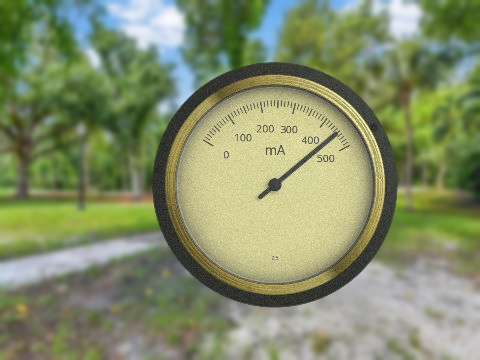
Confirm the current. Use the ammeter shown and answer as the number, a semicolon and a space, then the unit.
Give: 450; mA
